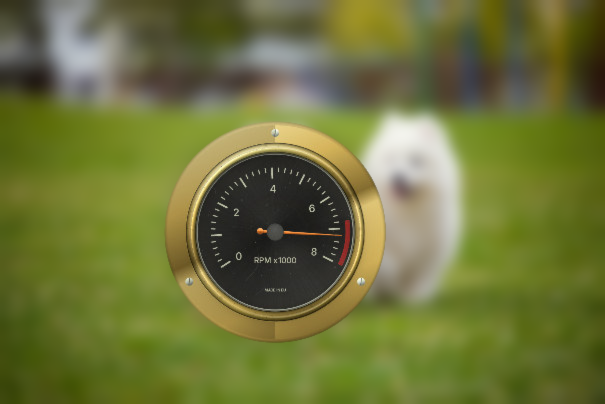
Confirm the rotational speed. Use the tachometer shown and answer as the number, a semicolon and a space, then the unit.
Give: 7200; rpm
